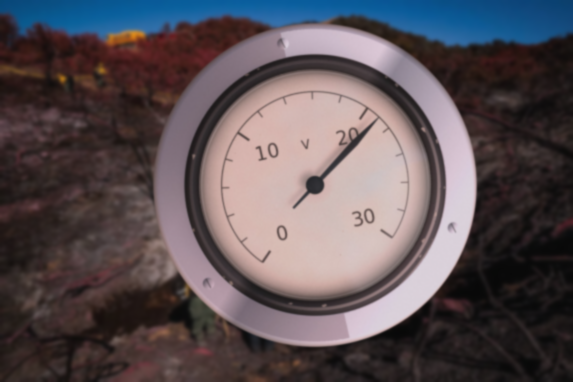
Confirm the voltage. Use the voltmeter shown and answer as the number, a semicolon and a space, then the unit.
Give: 21; V
